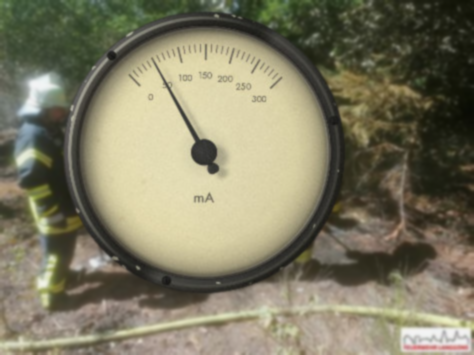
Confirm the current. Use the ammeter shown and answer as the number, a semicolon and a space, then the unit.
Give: 50; mA
